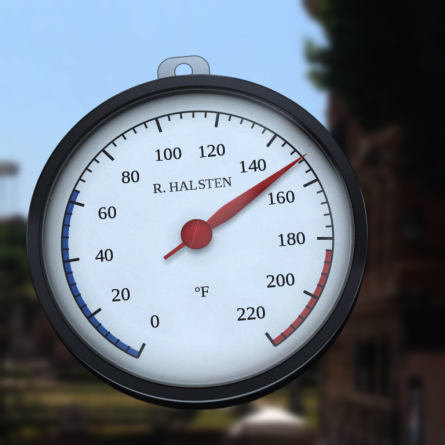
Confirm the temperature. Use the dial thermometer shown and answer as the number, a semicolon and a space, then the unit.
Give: 152; °F
